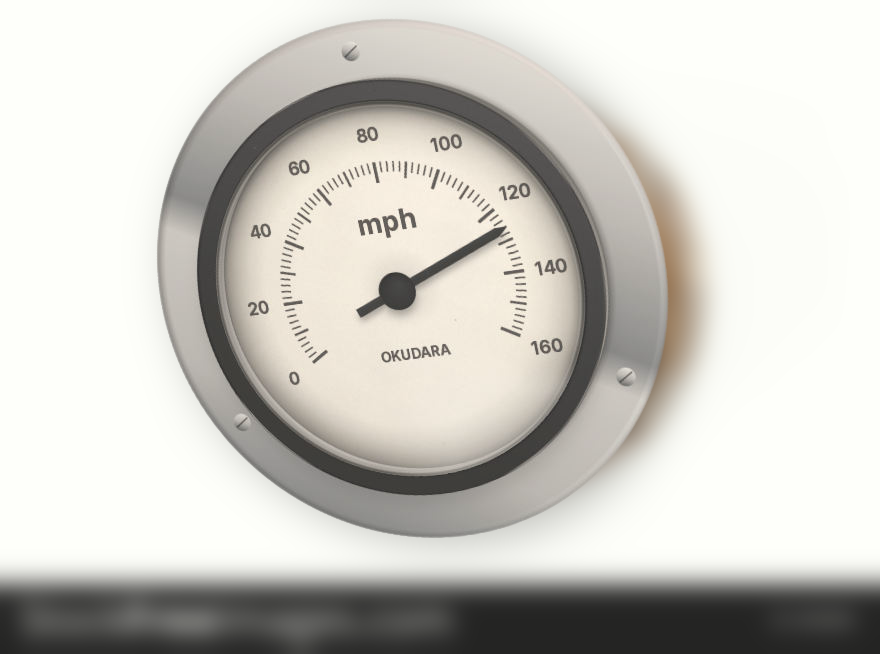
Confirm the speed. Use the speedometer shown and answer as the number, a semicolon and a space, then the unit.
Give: 126; mph
